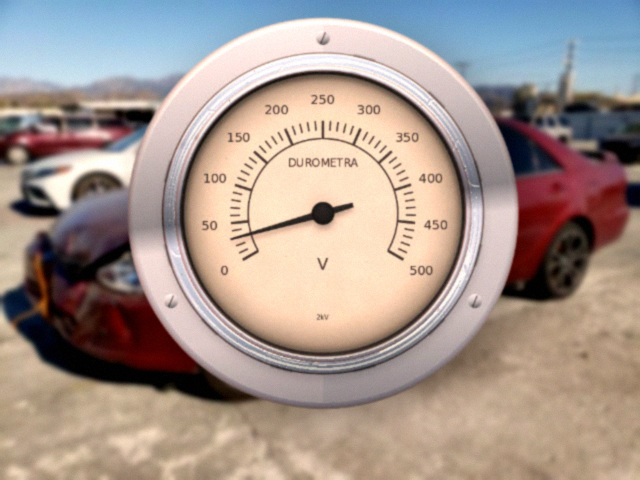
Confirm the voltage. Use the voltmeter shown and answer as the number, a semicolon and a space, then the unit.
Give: 30; V
